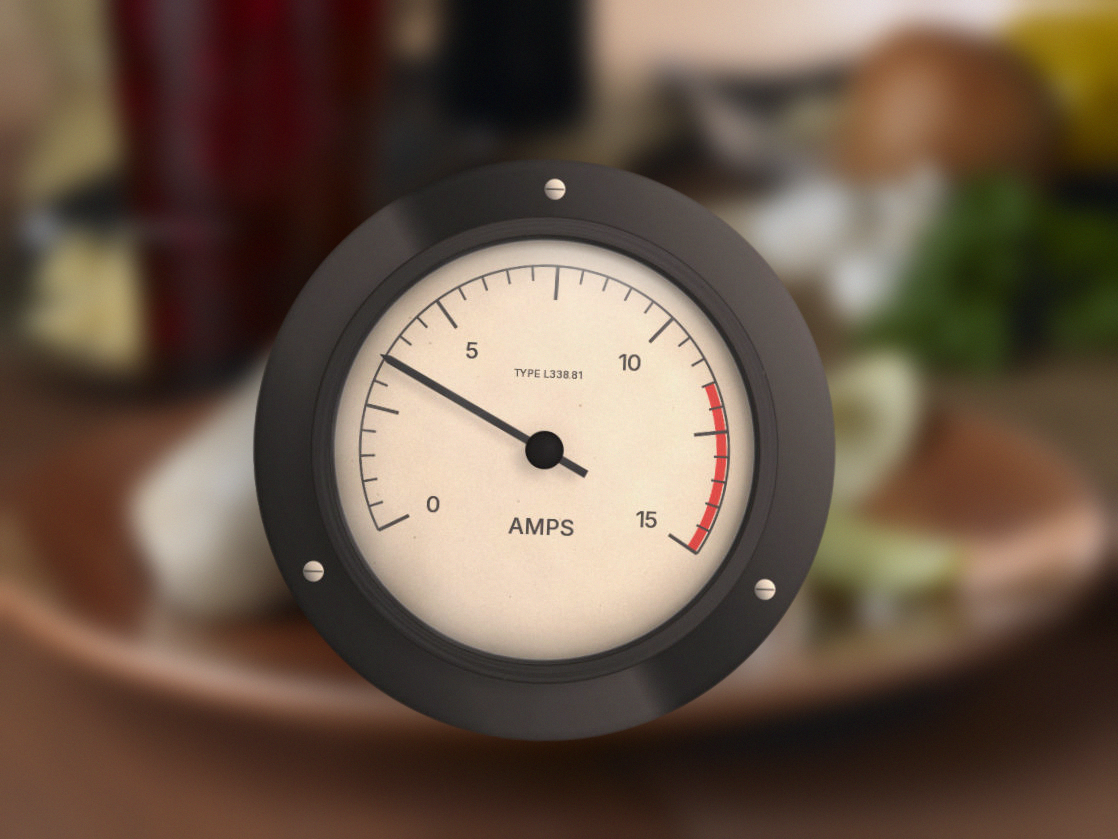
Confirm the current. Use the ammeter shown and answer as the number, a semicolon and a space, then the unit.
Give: 3.5; A
